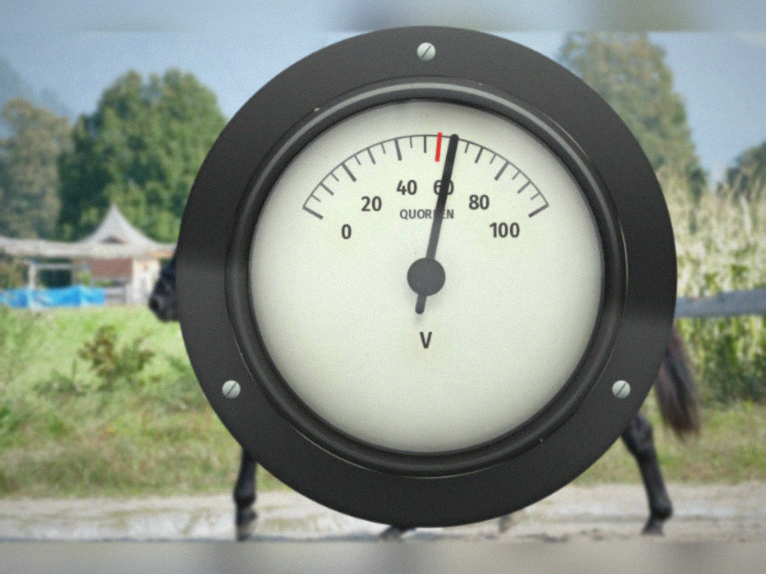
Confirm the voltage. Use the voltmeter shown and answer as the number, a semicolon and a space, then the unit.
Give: 60; V
